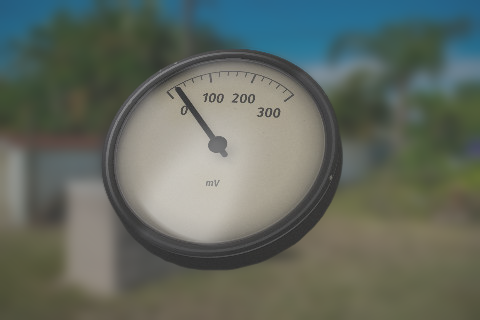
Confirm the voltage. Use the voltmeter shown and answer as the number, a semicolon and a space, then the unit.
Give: 20; mV
